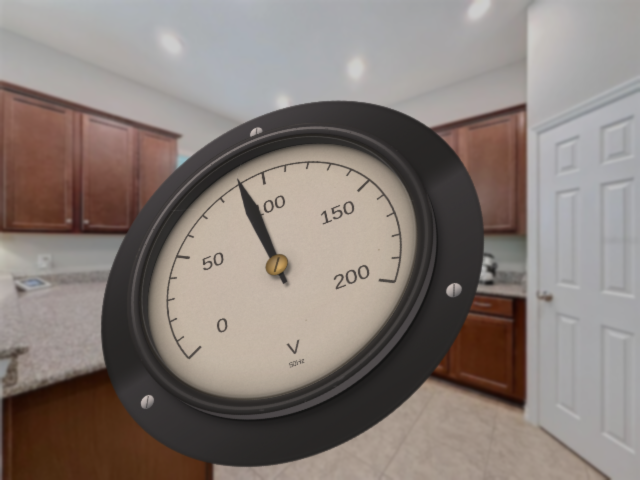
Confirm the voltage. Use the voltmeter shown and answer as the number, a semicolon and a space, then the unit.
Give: 90; V
